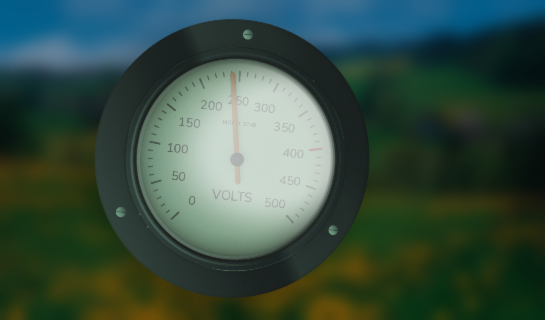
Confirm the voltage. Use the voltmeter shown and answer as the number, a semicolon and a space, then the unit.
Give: 240; V
